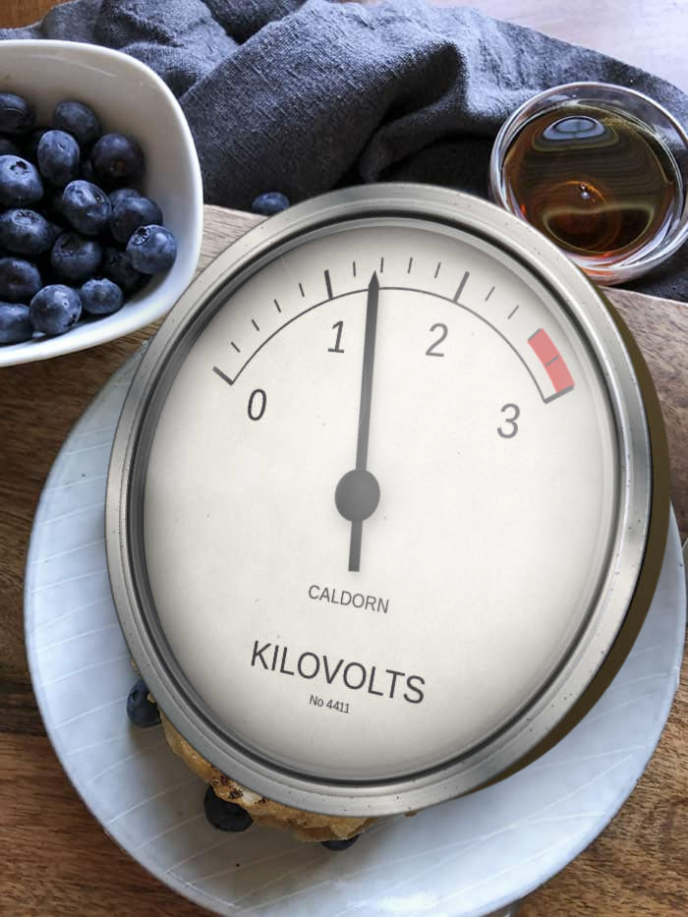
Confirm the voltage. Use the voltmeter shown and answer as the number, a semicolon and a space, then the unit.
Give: 1.4; kV
